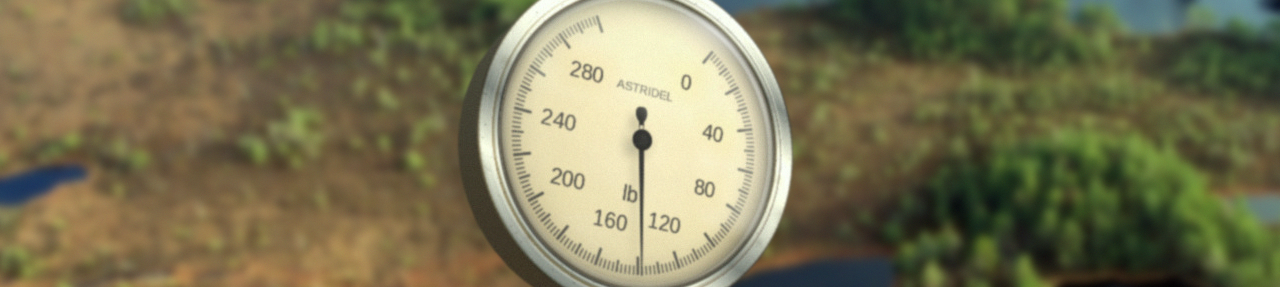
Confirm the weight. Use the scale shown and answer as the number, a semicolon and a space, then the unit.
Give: 140; lb
